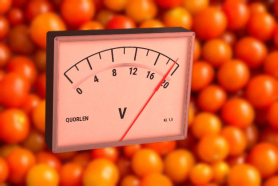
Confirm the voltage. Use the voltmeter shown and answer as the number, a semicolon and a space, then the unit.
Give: 19; V
